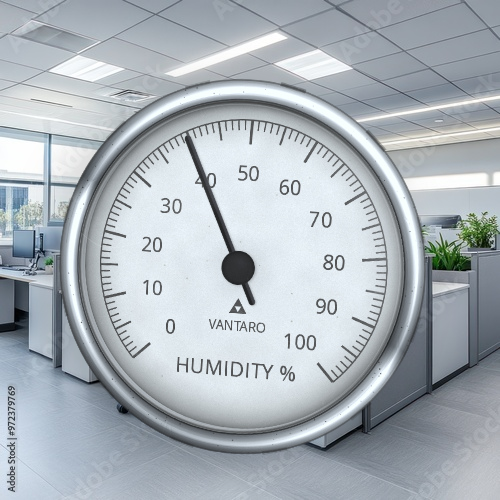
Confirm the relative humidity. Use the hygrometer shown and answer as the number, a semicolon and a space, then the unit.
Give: 40; %
